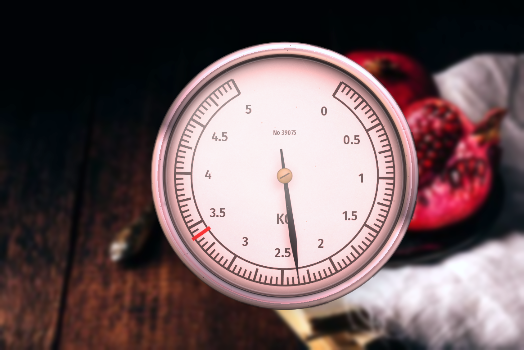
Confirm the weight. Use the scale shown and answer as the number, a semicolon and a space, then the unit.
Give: 2.35; kg
